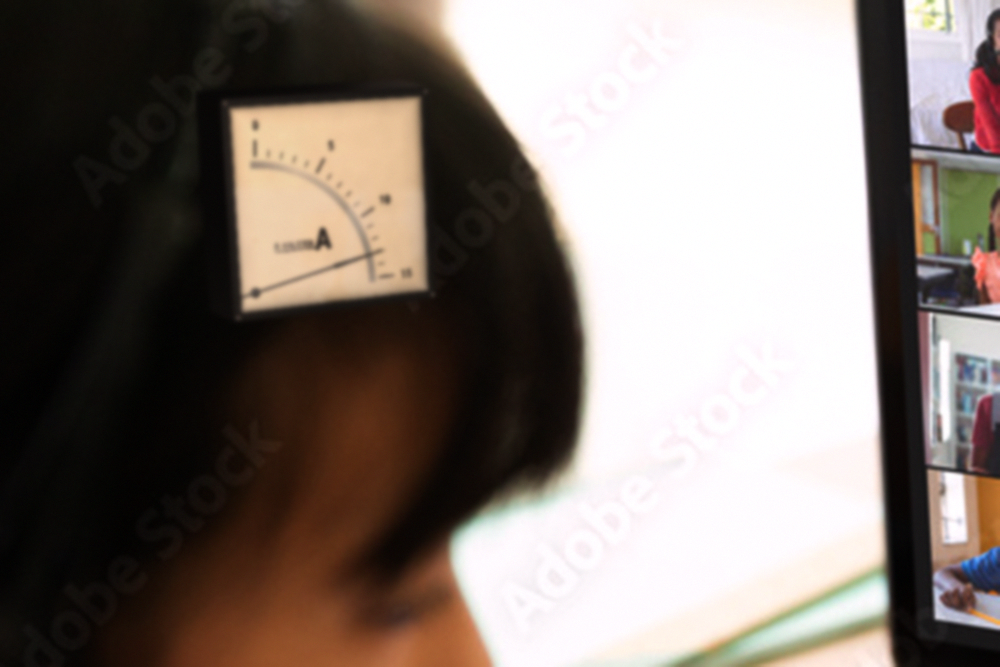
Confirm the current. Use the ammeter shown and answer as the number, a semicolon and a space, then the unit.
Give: 13; A
